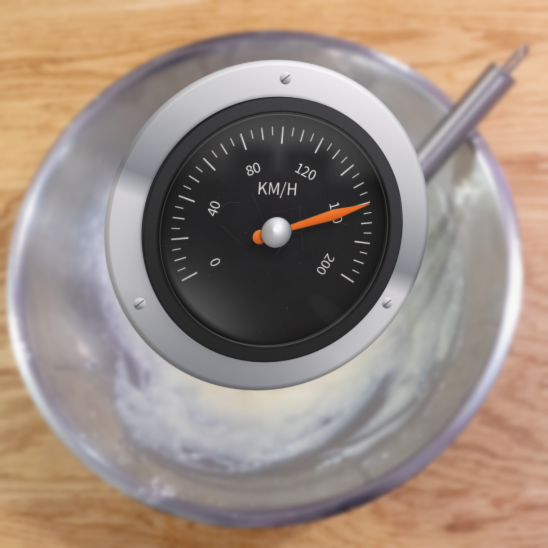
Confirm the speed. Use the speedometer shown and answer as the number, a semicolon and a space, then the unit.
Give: 160; km/h
